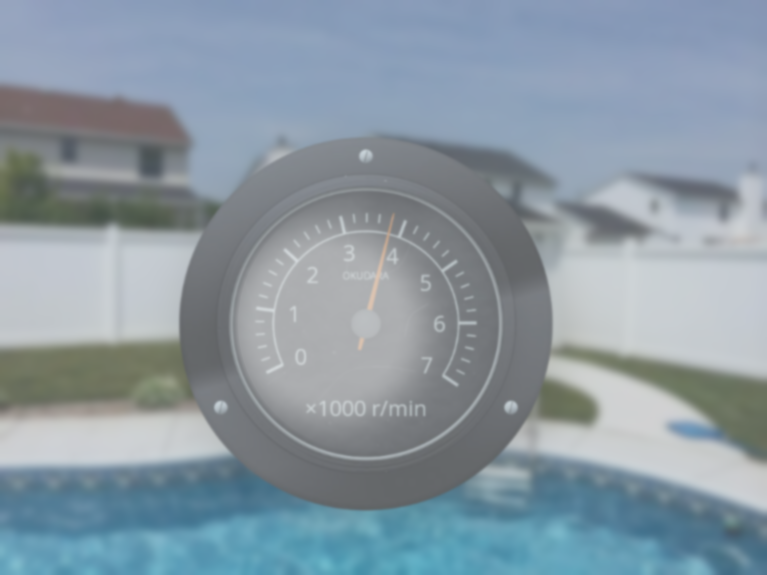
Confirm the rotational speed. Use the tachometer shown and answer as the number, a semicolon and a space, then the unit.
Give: 3800; rpm
